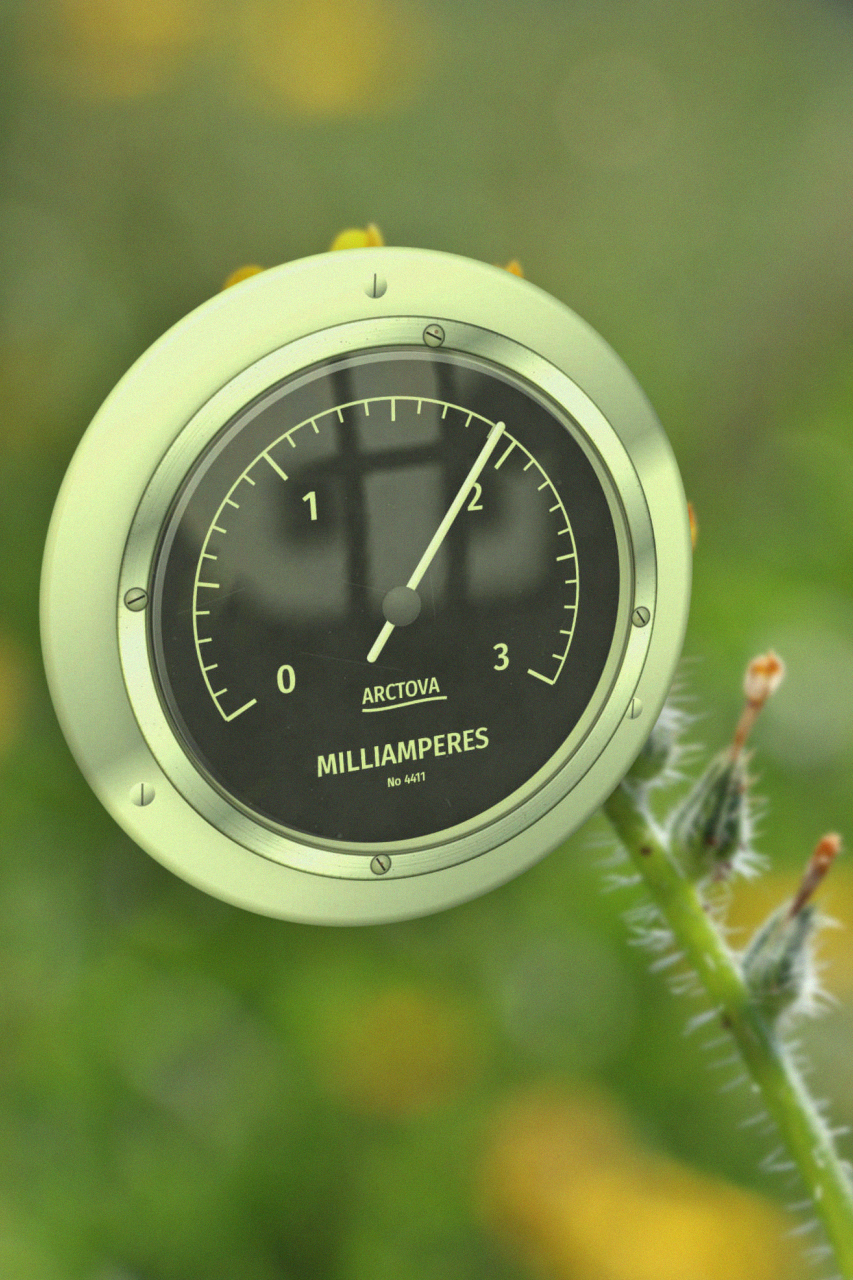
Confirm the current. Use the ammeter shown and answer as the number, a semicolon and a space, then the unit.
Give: 1.9; mA
